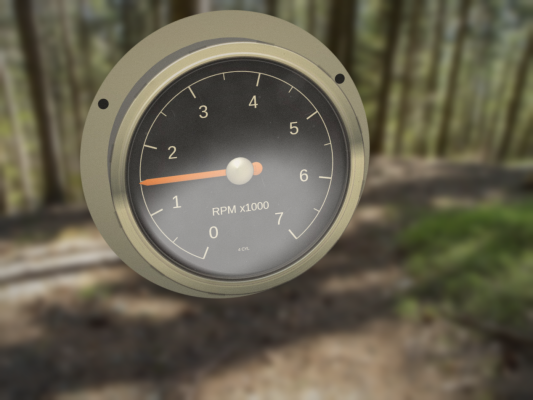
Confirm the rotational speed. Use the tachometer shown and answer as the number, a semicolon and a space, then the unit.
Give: 1500; rpm
